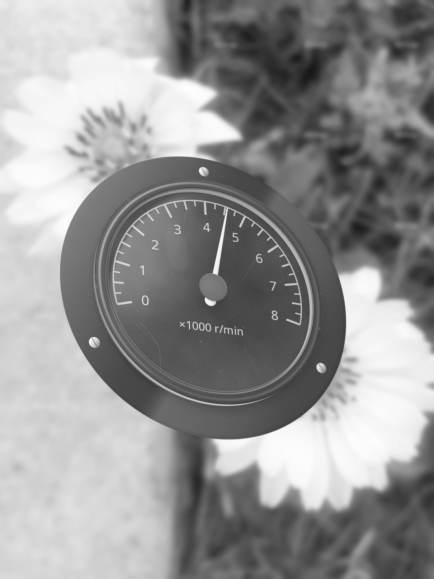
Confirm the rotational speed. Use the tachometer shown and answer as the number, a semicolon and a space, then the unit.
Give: 4500; rpm
